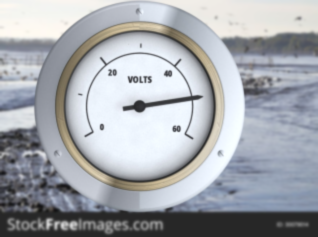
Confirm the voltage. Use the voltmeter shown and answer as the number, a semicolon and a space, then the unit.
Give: 50; V
